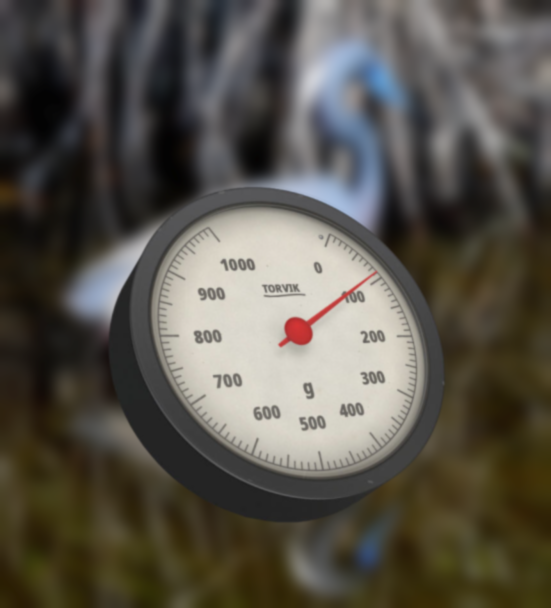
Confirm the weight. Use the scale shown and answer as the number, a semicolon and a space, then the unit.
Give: 90; g
